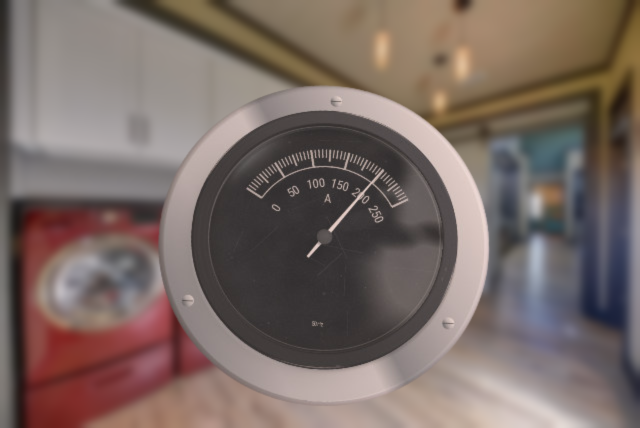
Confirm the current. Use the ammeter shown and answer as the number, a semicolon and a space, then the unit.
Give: 200; A
